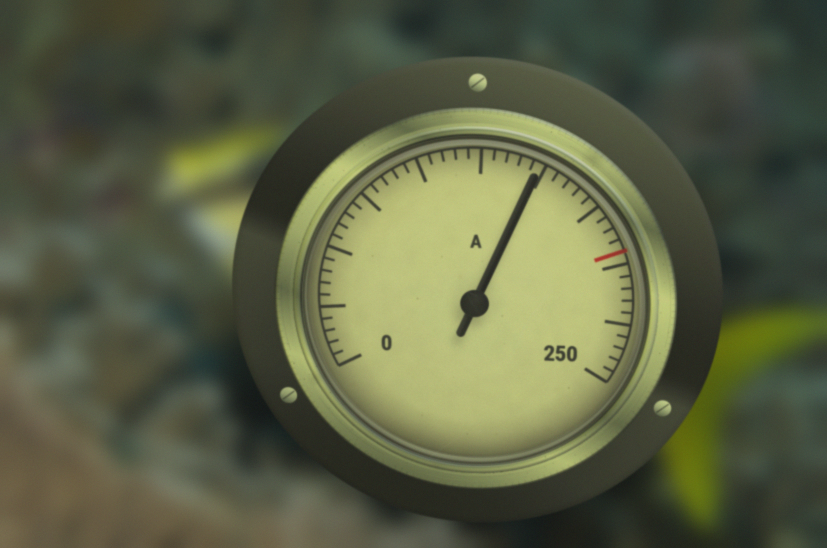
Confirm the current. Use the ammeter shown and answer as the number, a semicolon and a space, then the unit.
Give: 147.5; A
